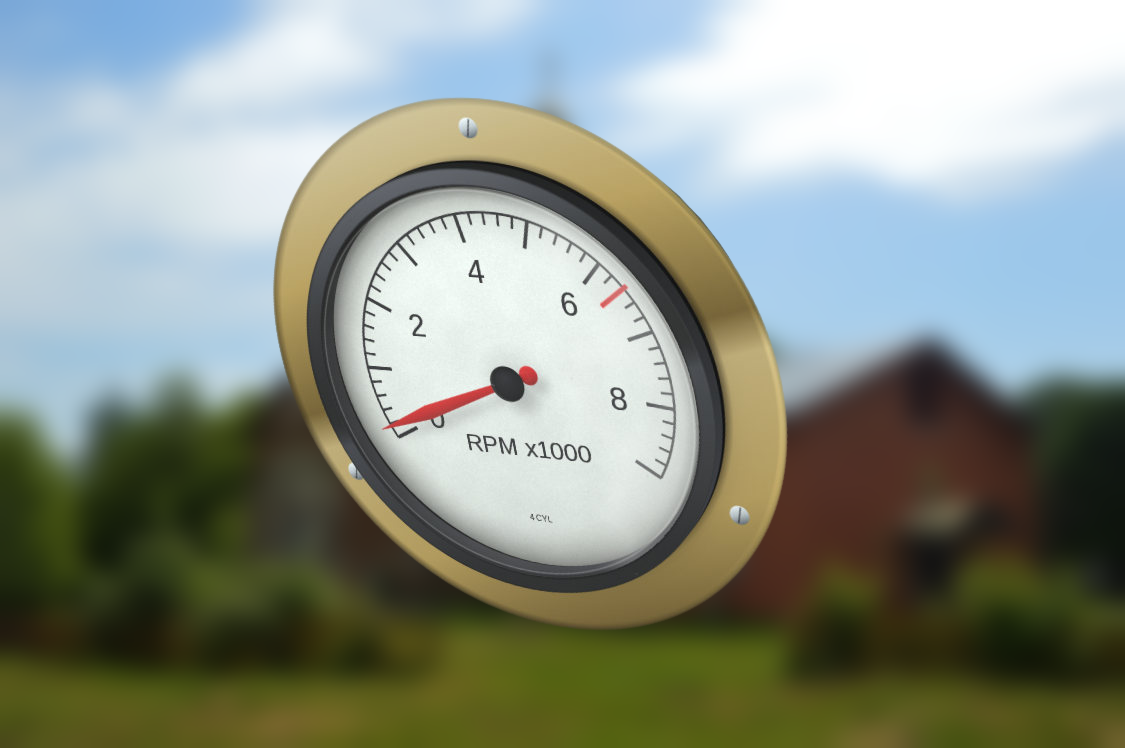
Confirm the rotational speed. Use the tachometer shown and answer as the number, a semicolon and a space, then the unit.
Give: 200; rpm
